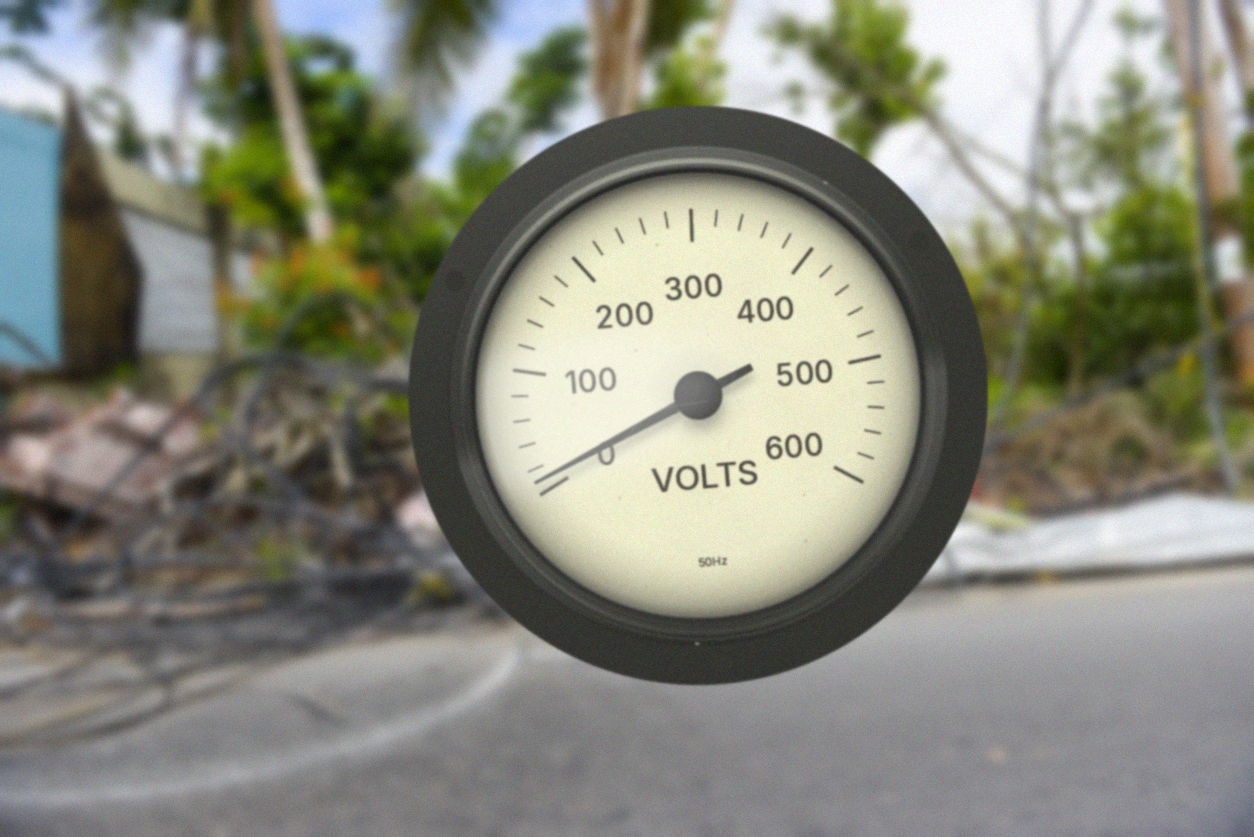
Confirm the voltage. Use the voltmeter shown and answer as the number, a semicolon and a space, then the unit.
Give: 10; V
